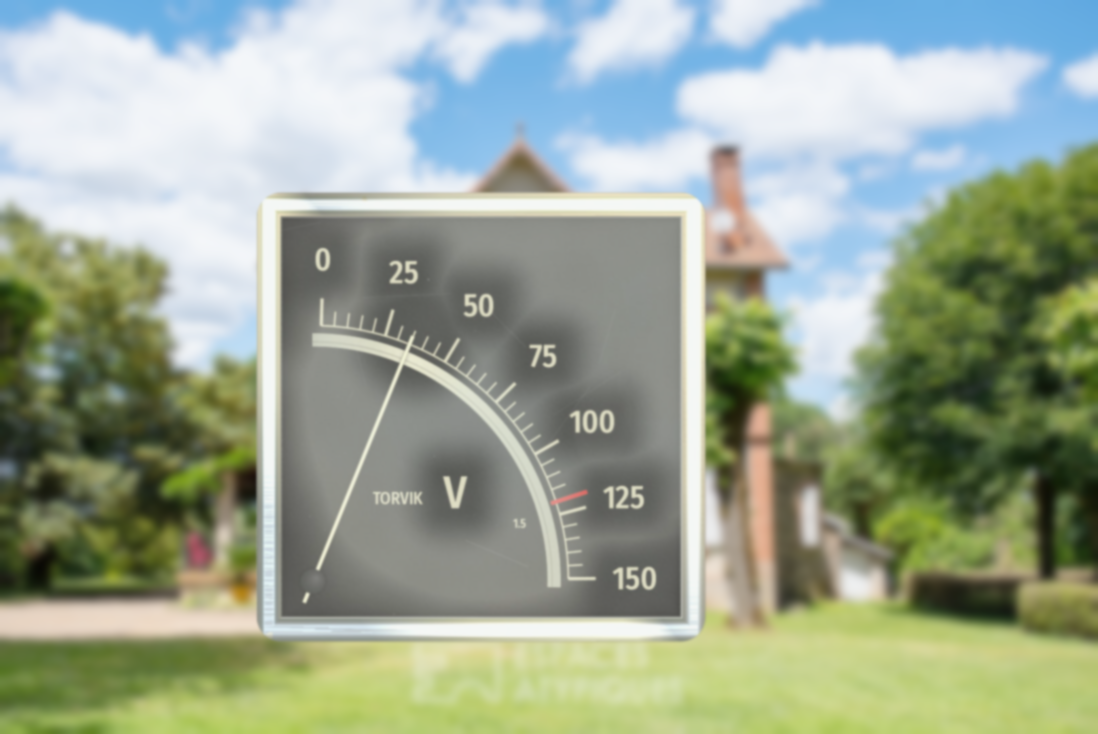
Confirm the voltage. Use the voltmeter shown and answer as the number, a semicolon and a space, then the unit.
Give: 35; V
